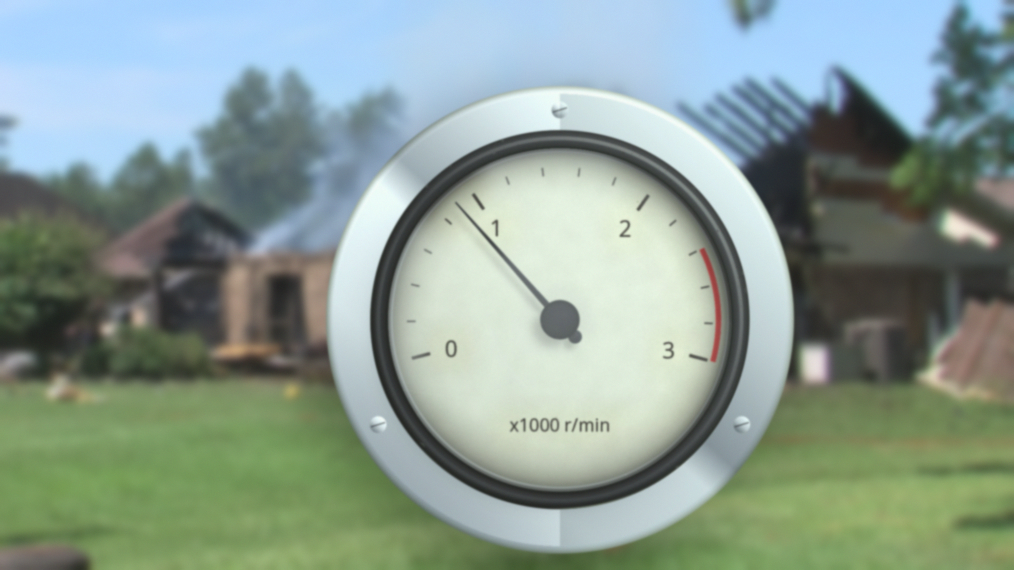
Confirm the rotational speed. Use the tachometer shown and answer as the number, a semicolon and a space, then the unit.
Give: 900; rpm
